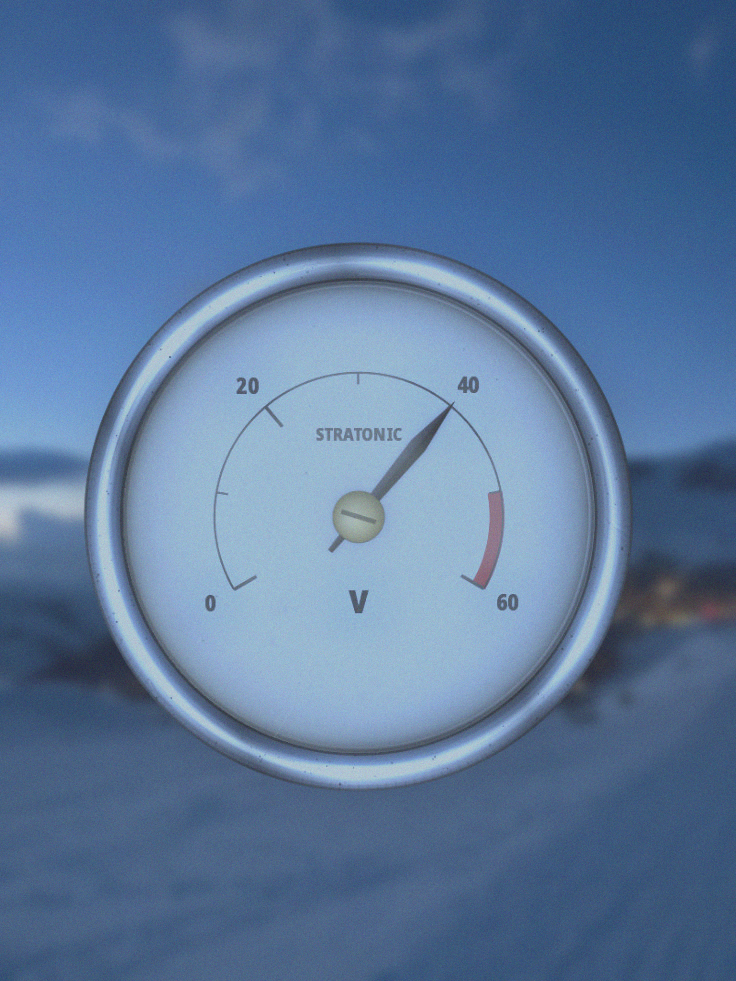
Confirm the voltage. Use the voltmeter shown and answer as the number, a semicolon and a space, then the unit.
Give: 40; V
